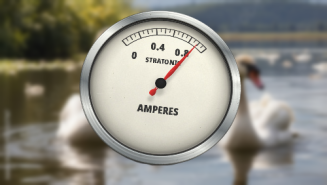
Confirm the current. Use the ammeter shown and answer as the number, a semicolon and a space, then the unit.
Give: 0.9; A
